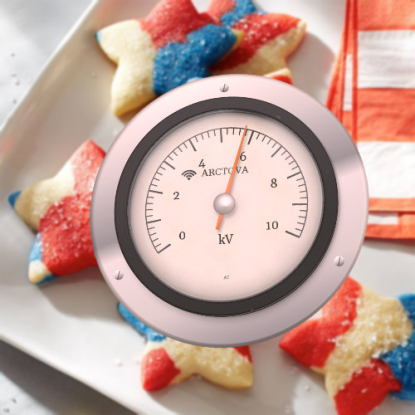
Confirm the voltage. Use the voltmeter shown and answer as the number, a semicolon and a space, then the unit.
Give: 5.8; kV
